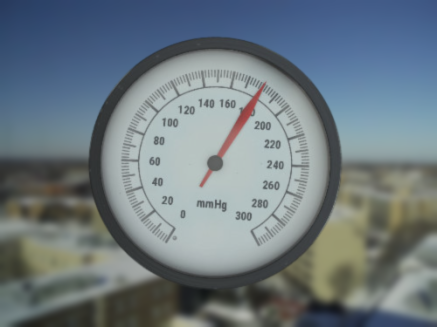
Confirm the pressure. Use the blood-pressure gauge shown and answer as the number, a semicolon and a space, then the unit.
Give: 180; mmHg
